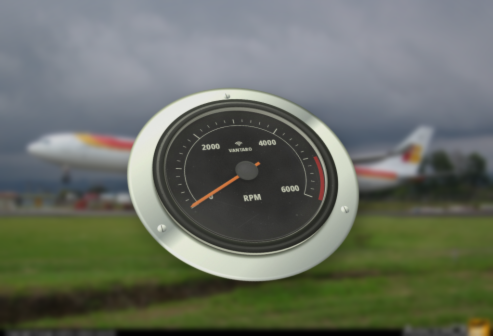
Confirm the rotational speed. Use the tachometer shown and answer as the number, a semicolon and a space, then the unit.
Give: 0; rpm
